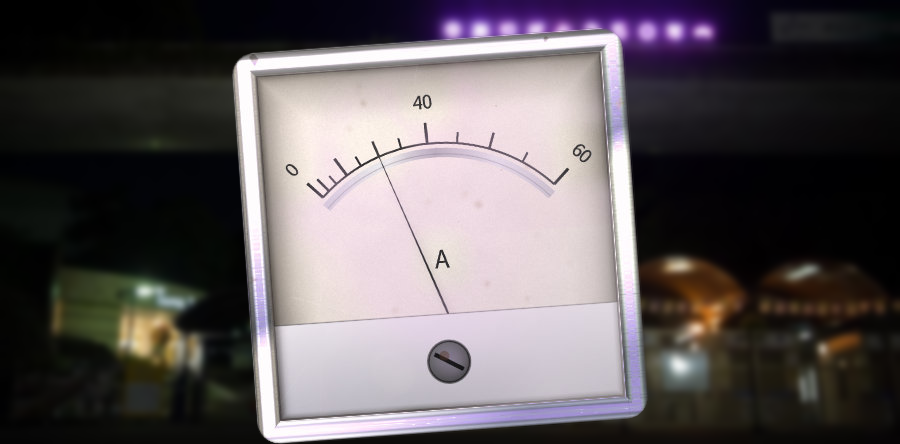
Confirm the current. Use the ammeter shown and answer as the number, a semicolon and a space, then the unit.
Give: 30; A
